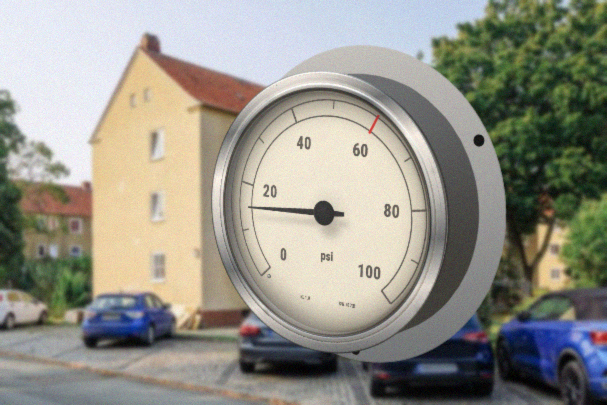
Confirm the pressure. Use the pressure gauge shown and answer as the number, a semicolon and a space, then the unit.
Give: 15; psi
